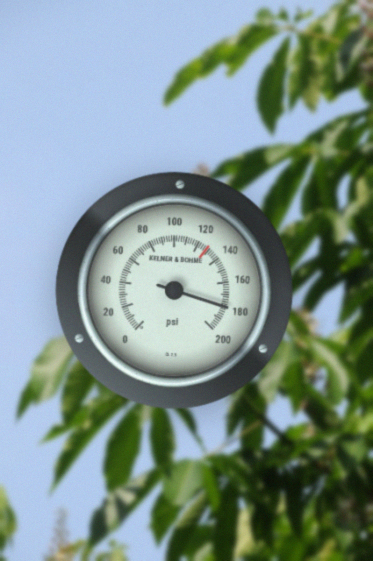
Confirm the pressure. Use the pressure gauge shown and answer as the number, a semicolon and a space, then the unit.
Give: 180; psi
